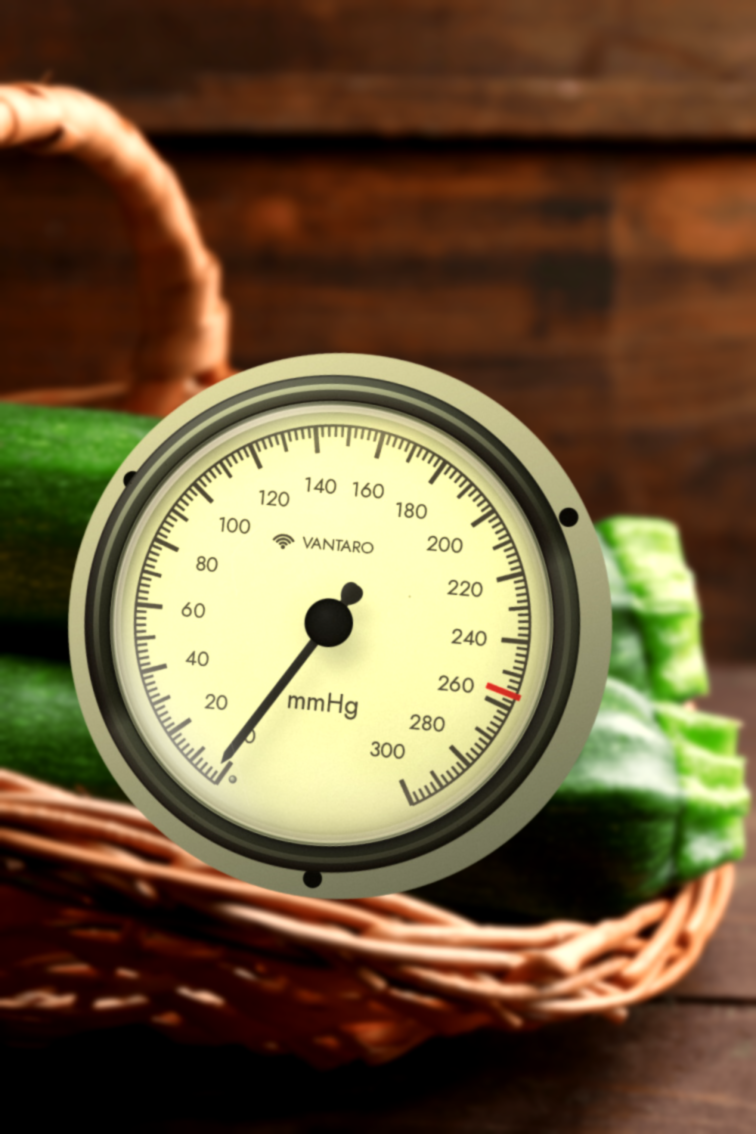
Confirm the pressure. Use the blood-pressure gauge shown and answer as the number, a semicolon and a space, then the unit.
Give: 2; mmHg
